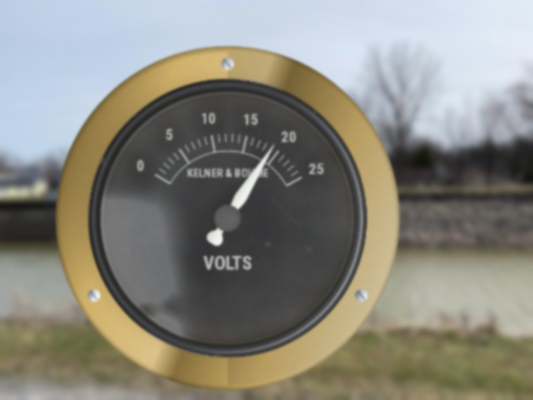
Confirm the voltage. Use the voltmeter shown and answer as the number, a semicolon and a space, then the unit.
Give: 19; V
